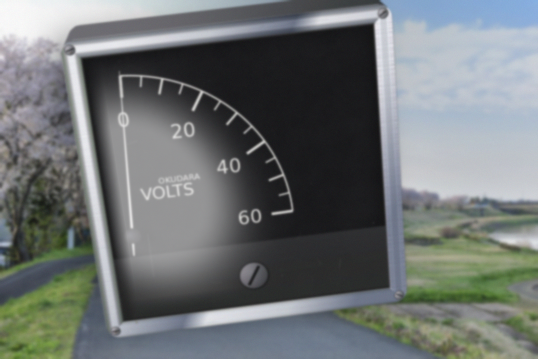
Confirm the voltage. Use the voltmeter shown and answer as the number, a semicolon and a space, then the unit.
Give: 0; V
